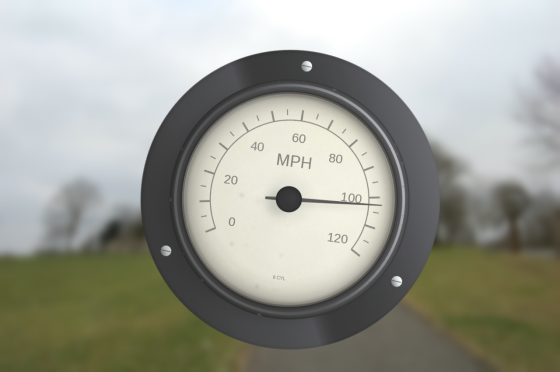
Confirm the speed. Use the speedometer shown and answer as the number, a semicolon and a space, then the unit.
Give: 102.5; mph
